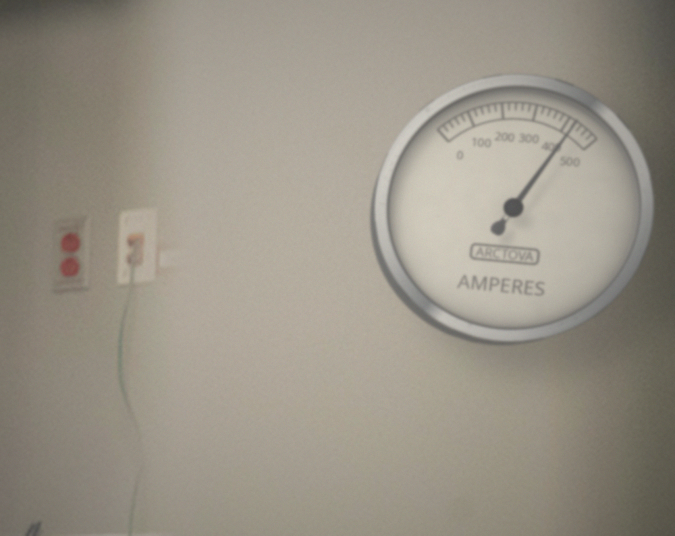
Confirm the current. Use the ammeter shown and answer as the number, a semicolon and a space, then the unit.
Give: 420; A
